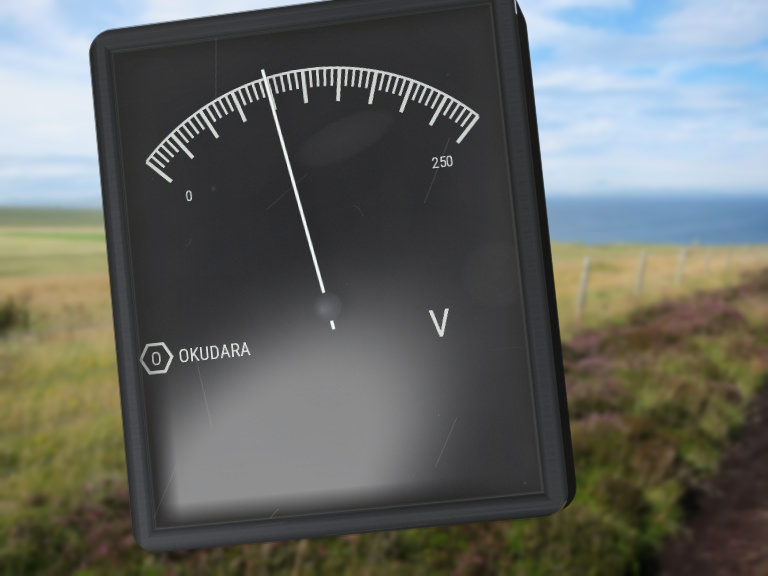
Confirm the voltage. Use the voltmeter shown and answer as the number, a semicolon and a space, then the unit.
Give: 100; V
